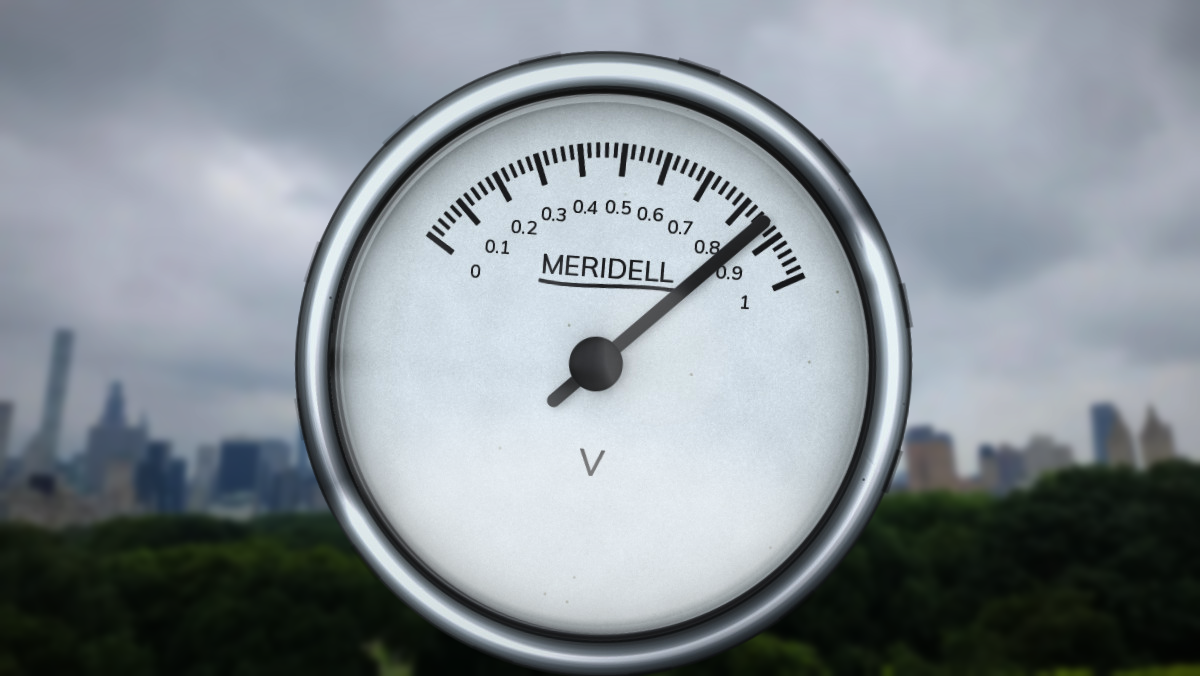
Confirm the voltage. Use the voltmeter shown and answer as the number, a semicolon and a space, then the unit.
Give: 0.86; V
